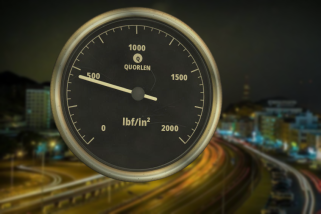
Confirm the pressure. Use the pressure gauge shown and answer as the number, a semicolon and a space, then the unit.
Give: 450; psi
